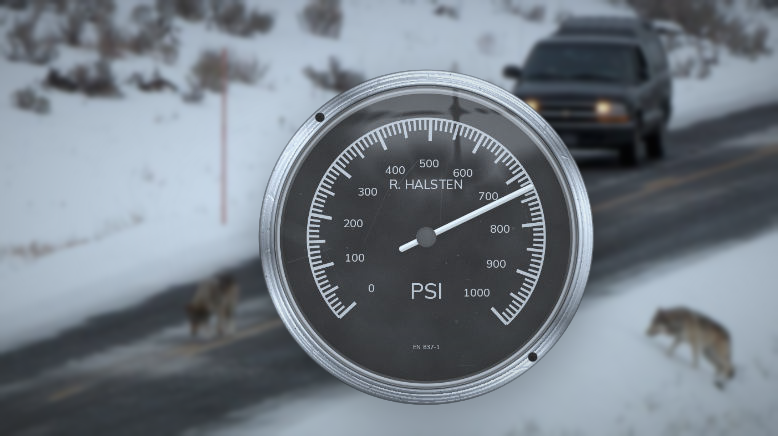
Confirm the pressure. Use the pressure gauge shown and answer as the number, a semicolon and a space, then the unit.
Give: 730; psi
